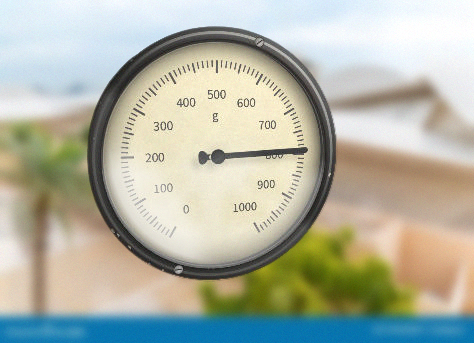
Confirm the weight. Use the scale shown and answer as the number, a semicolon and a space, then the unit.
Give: 790; g
